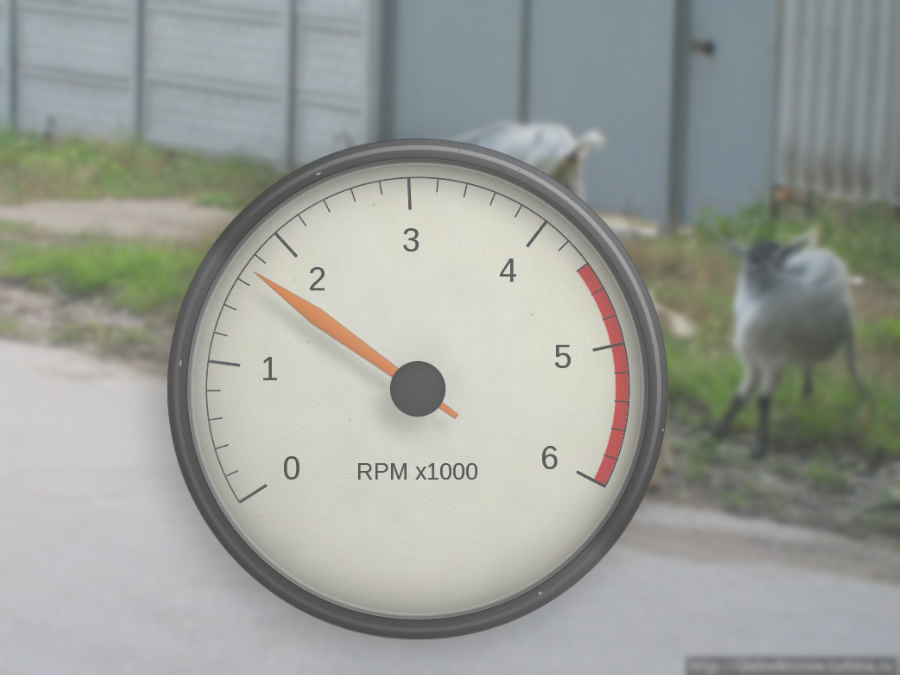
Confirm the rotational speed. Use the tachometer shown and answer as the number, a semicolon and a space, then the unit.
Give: 1700; rpm
